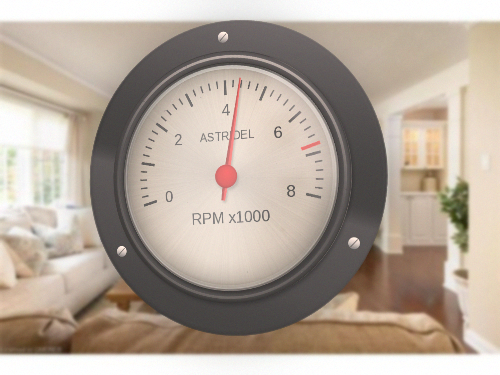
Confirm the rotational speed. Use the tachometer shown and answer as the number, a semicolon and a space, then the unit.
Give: 4400; rpm
